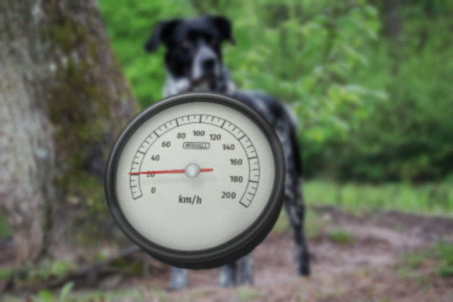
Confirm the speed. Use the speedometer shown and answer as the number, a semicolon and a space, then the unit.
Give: 20; km/h
